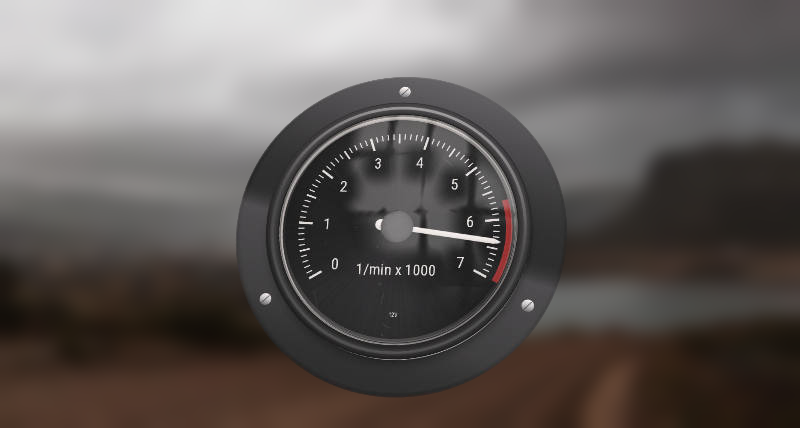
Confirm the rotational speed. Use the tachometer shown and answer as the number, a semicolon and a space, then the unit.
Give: 6400; rpm
